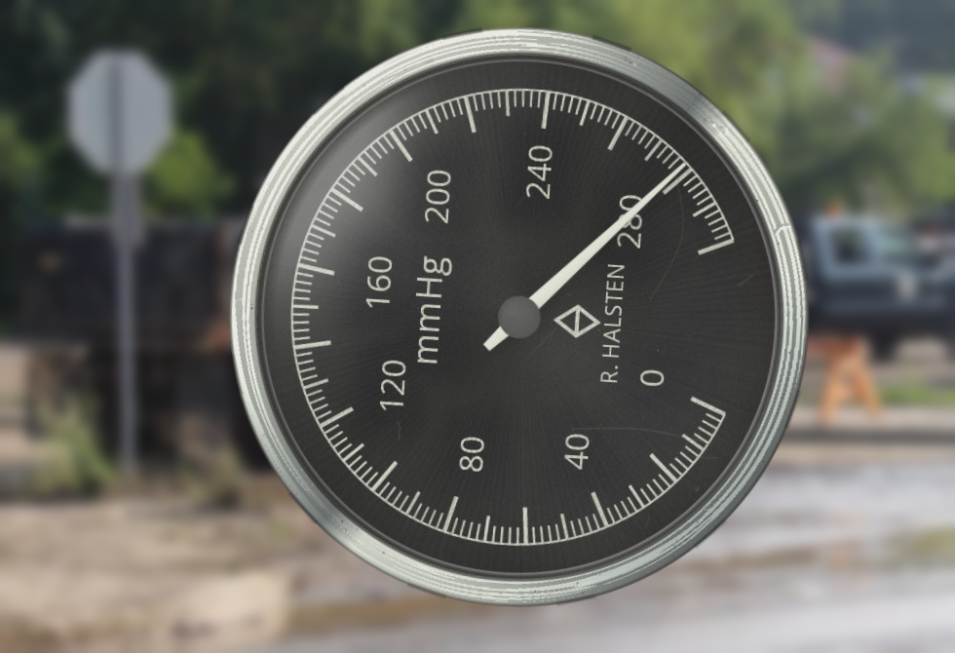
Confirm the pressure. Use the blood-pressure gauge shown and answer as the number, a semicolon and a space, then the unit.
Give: 278; mmHg
